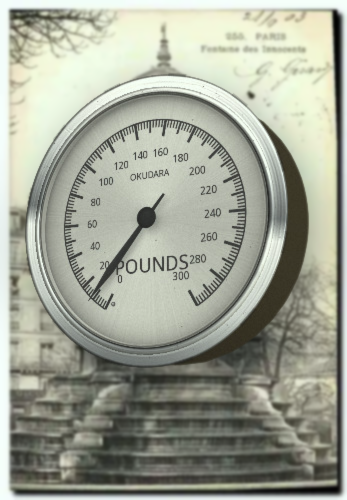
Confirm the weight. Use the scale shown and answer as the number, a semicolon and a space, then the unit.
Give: 10; lb
